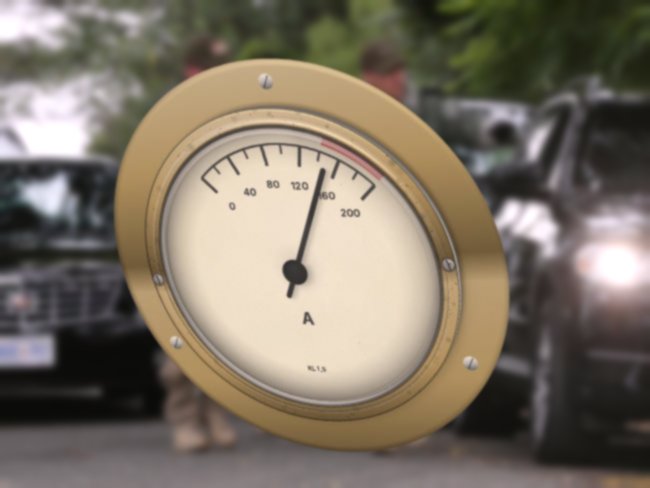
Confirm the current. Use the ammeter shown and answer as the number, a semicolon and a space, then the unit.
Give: 150; A
